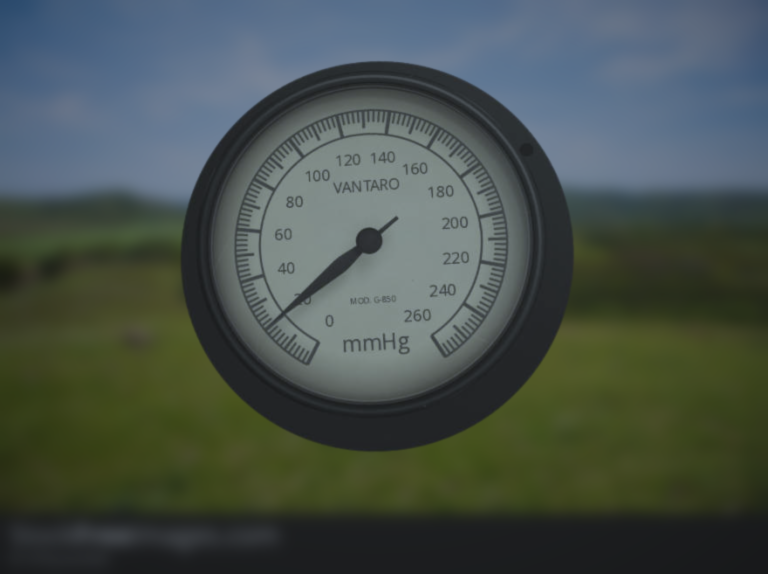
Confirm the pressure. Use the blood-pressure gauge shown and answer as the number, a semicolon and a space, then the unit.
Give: 20; mmHg
